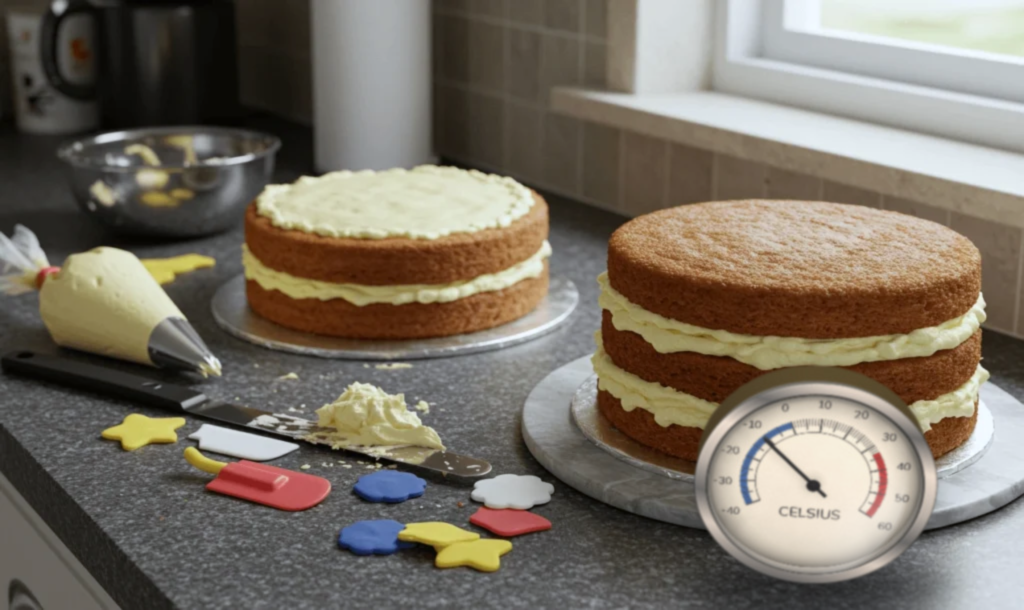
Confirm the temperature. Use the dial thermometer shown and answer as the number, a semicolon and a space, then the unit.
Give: -10; °C
